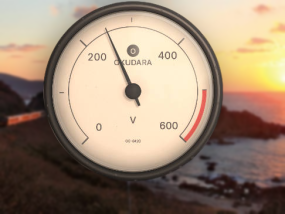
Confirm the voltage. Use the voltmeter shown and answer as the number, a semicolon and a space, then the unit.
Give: 250; V
